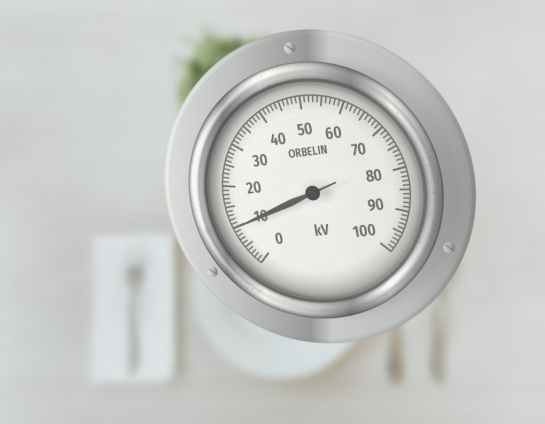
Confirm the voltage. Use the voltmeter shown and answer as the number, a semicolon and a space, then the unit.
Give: 10; kV
